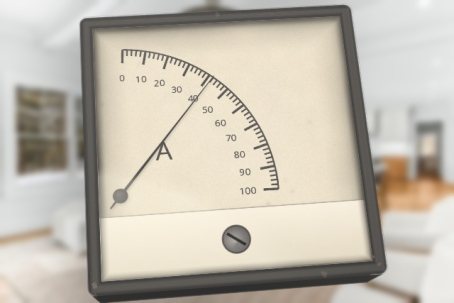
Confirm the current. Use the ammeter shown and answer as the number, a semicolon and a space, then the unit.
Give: 42; A
